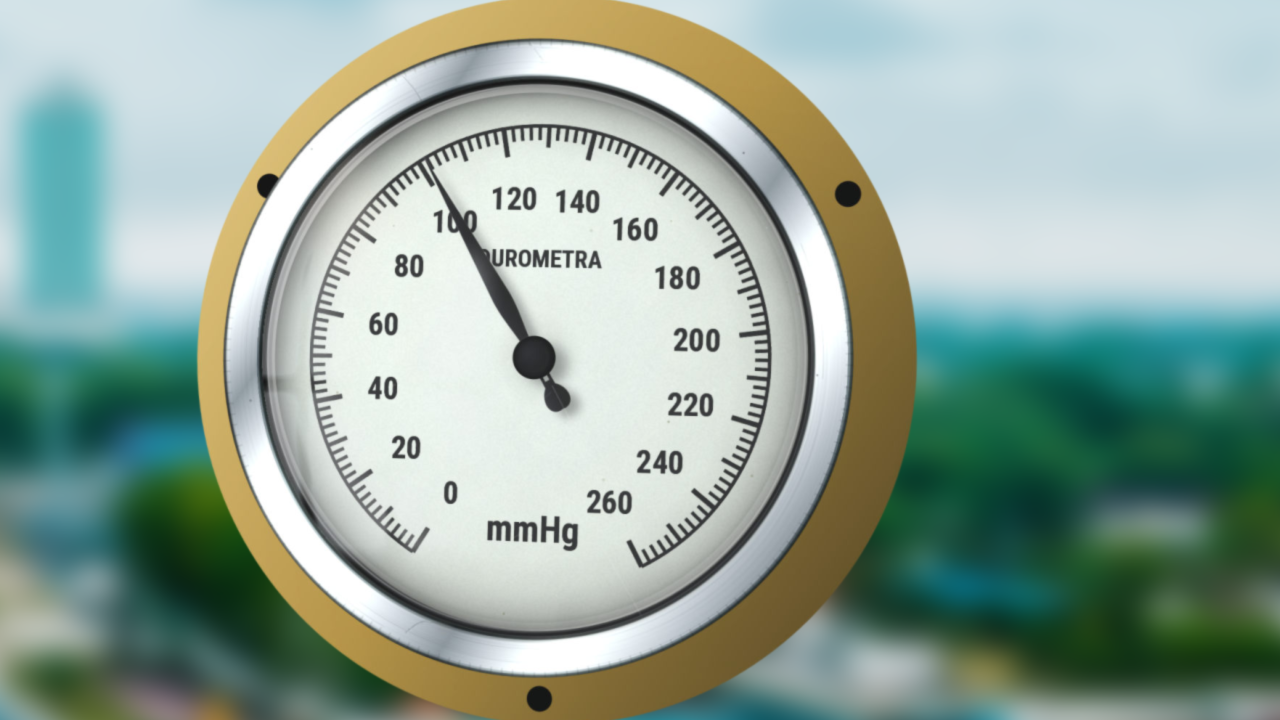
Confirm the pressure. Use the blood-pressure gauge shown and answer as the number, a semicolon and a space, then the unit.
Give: 102; mmHg
